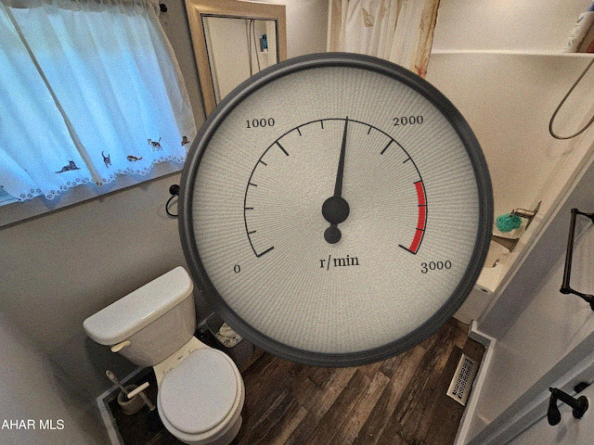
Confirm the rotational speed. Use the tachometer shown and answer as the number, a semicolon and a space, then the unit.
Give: 1600; rpm
